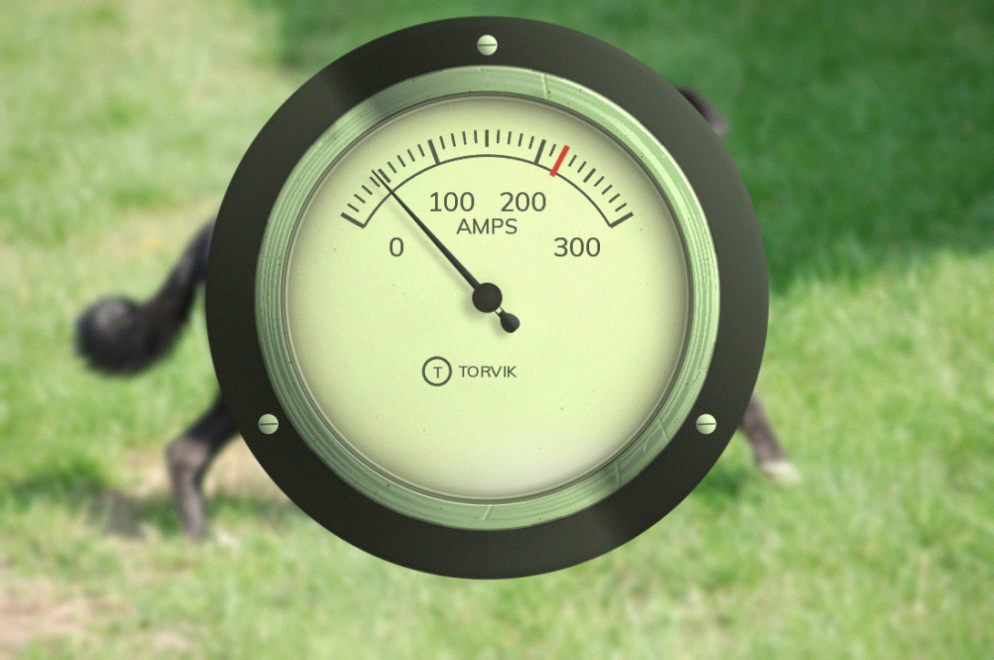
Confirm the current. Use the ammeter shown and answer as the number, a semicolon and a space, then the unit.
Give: 45; A
